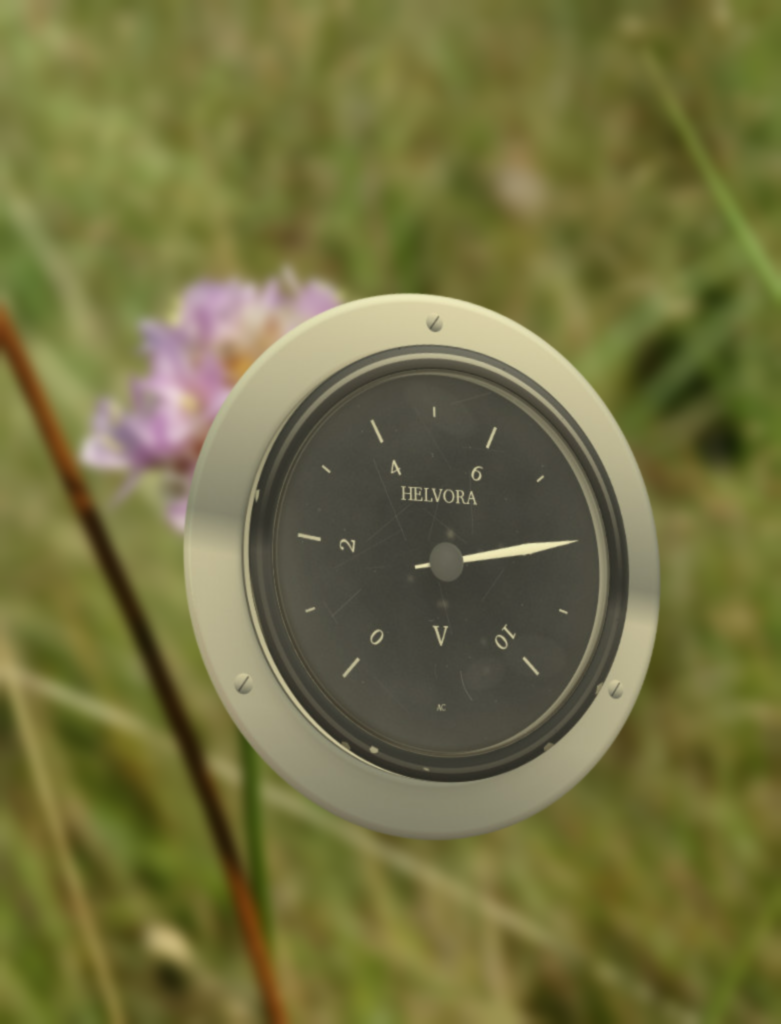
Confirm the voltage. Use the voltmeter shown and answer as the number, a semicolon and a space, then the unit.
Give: 8; V
